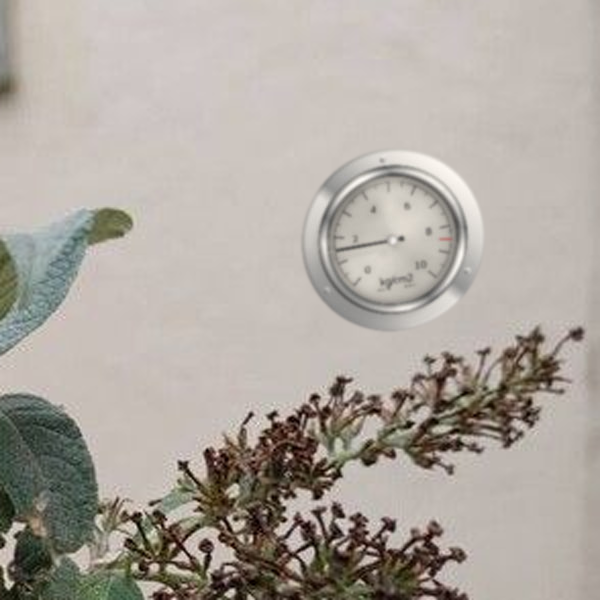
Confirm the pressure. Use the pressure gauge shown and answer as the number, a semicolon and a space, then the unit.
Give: 1.5; kg/cm²
